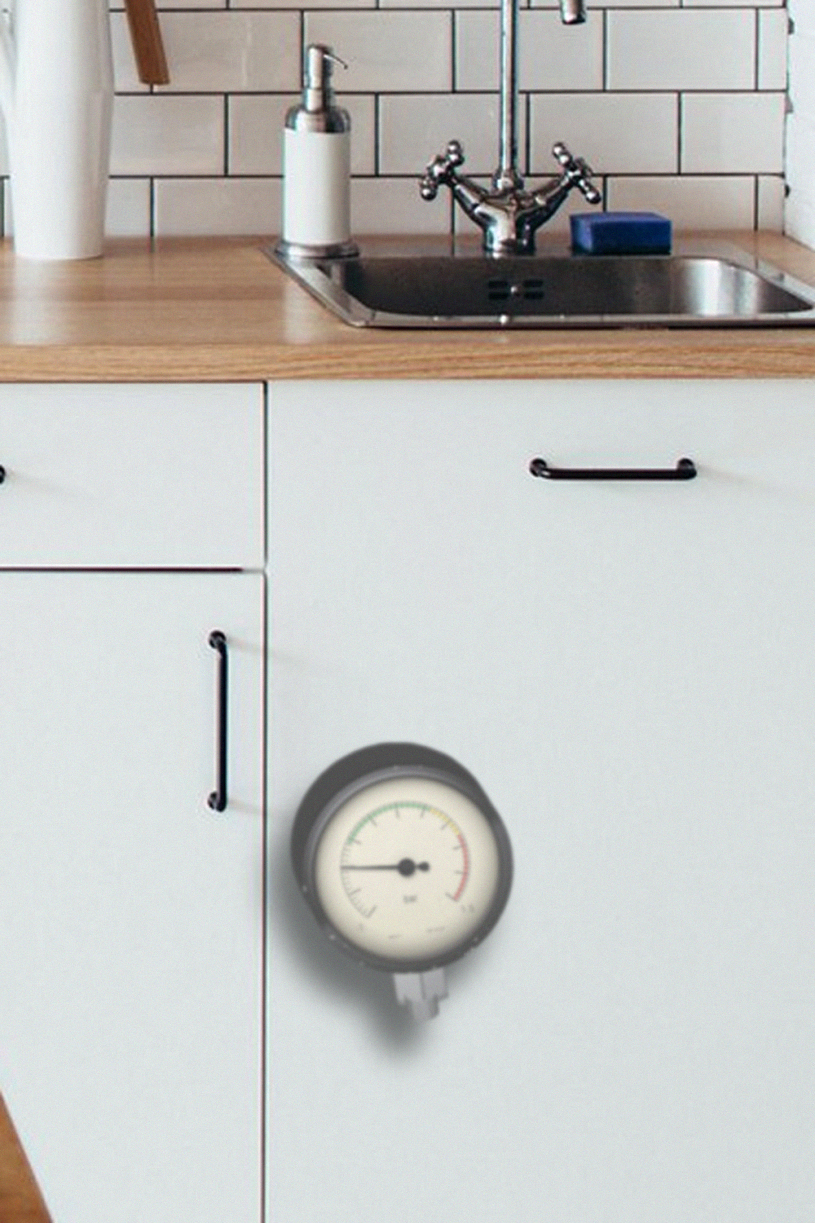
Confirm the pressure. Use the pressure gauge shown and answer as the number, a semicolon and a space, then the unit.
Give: -0.5; bar
